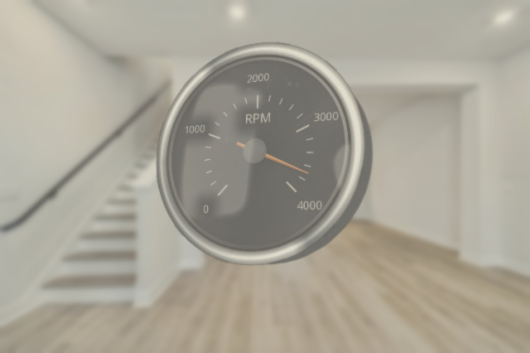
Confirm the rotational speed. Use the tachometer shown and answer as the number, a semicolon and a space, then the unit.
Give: 3700; rpm
